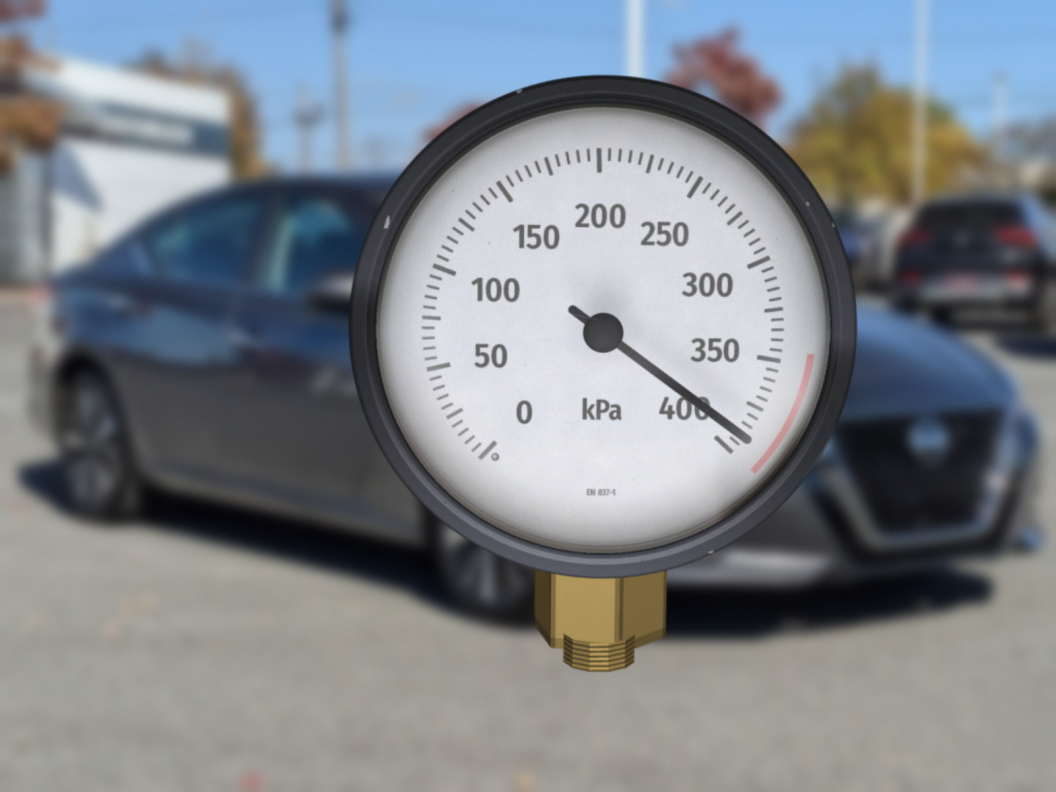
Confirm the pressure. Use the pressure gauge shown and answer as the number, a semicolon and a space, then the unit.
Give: 390; kPa
